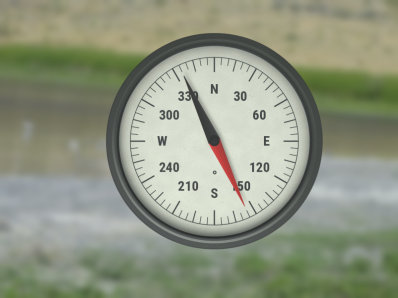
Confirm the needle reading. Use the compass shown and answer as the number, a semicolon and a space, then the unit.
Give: 155; °
